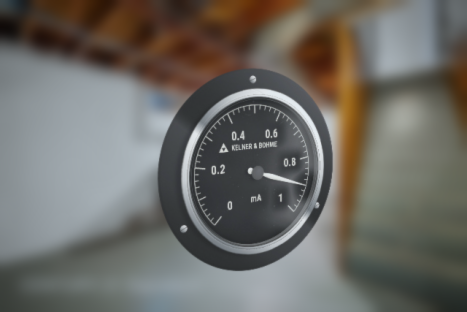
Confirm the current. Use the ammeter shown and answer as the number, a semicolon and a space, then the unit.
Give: 0.9; mA
